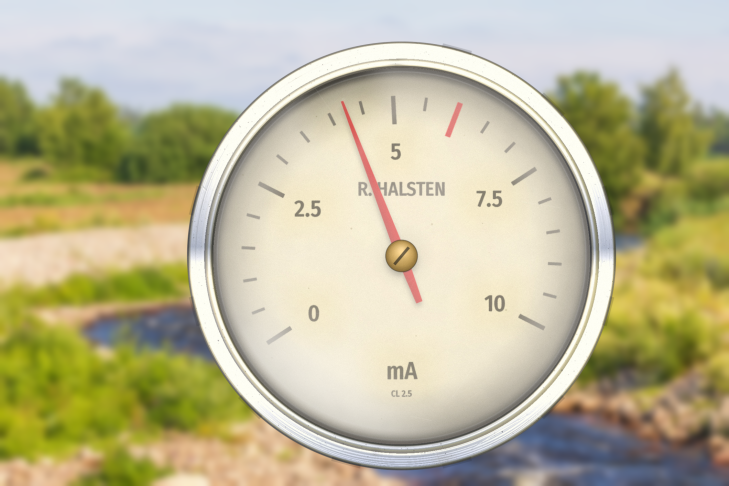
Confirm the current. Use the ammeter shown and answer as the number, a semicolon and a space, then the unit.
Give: 4.25; mA
